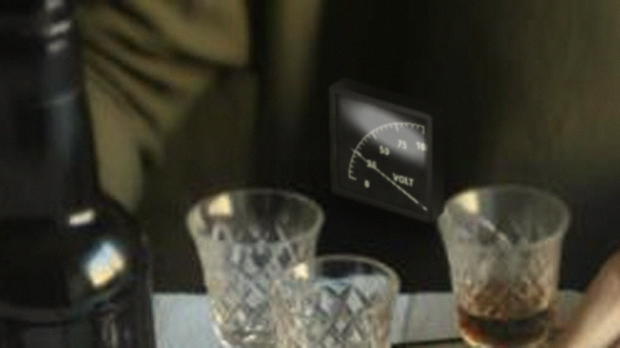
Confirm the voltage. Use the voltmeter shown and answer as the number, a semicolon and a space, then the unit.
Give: 25; V
